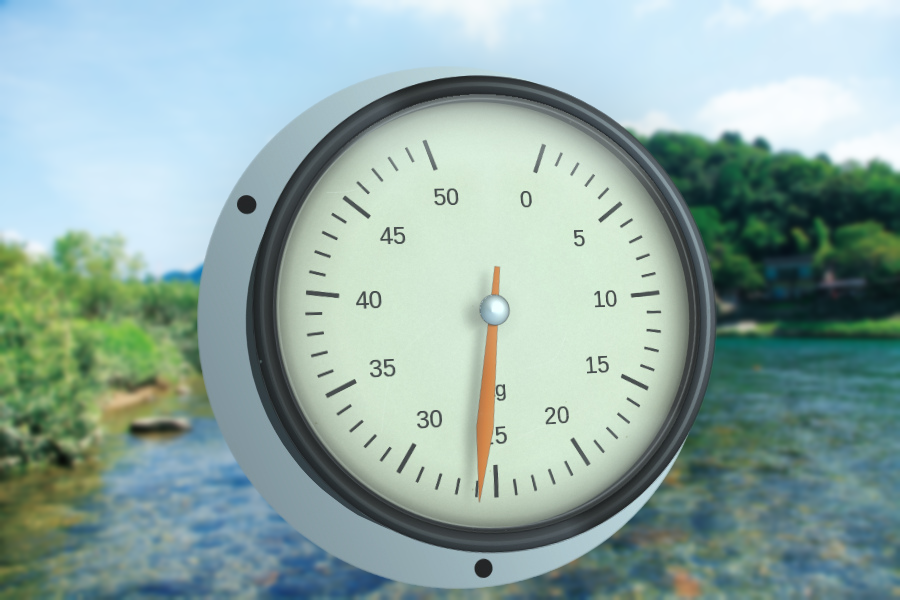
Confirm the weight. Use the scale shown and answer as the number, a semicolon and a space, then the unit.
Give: 26; kg
